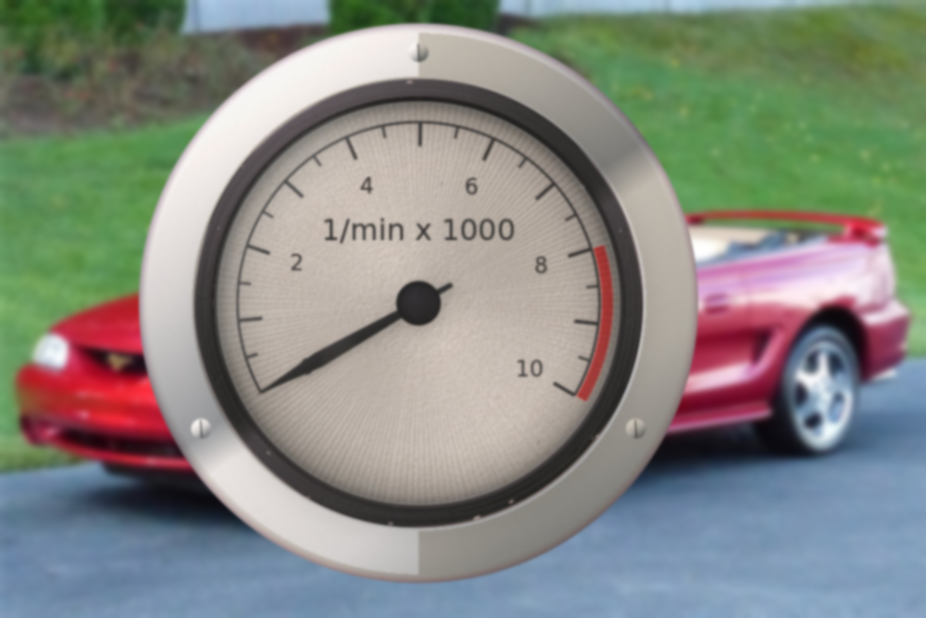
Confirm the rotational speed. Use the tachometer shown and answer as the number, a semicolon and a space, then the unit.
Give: 0; rpm
